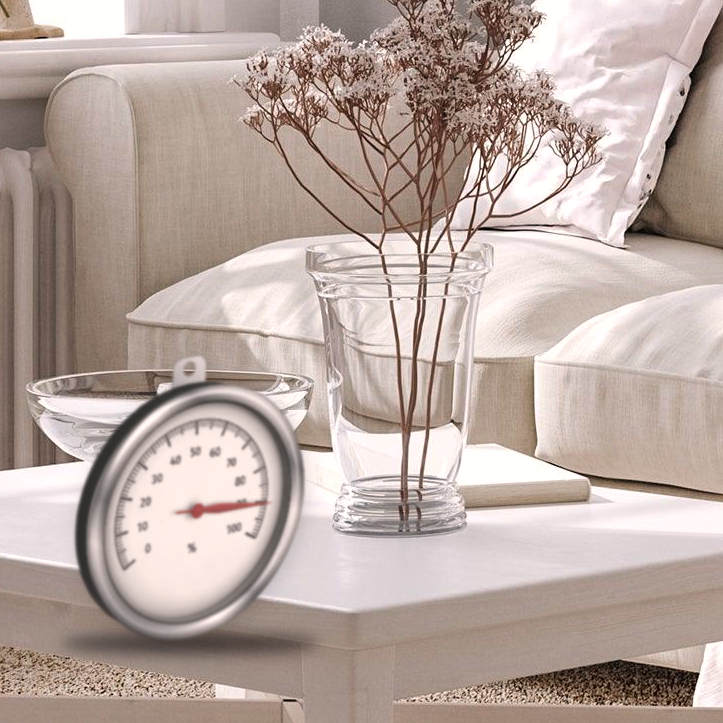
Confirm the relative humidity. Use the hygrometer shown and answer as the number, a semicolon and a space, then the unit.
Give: 90; %
